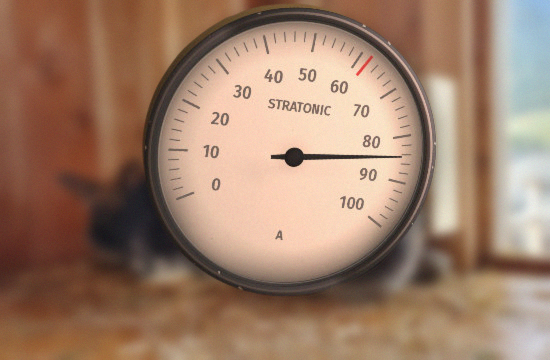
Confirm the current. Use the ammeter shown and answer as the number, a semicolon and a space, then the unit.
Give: 84; A
